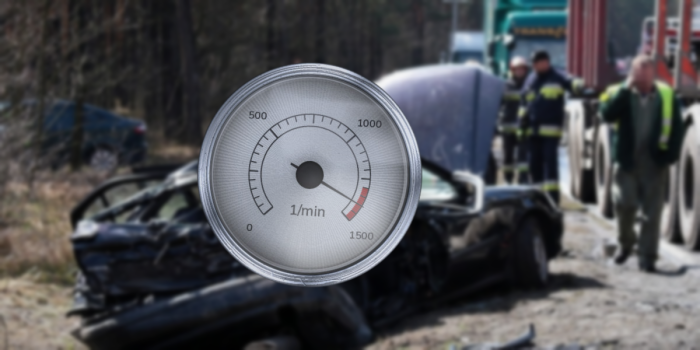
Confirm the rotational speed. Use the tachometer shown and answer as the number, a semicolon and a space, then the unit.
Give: 1400; rpm
